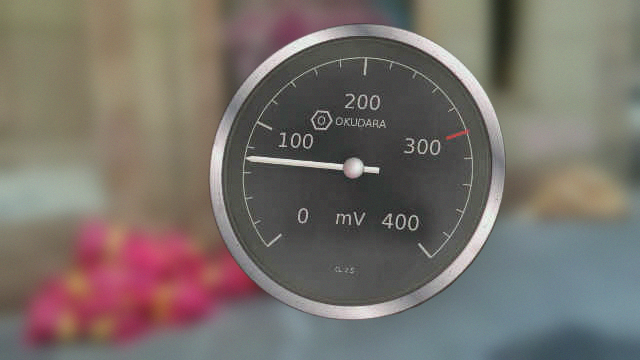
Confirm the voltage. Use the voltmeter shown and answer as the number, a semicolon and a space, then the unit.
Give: 70; mV
